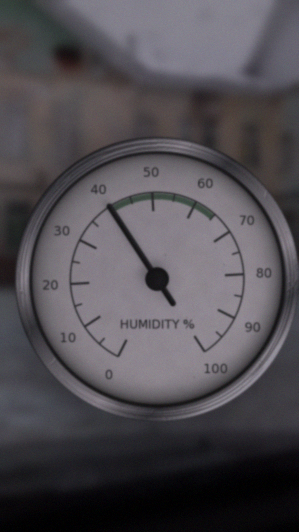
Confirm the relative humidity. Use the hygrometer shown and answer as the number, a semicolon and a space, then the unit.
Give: 40; %
